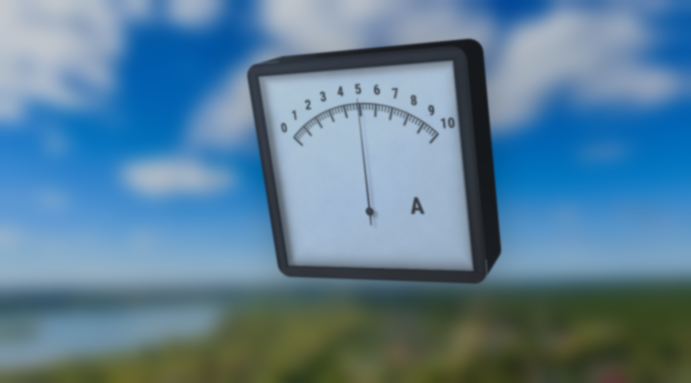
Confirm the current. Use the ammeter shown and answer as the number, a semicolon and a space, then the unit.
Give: 5; A
